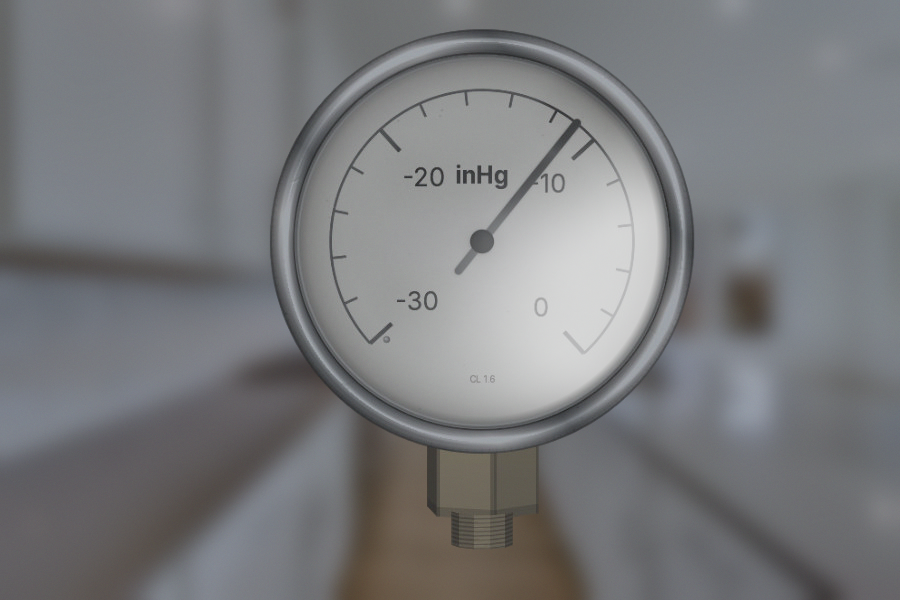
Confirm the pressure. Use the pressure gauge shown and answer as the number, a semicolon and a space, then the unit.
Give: -11; inHg
